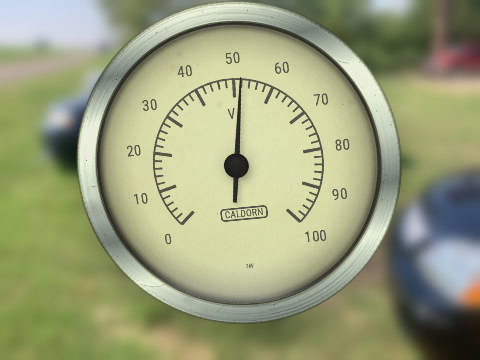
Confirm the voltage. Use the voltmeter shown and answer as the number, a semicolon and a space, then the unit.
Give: 52; V
